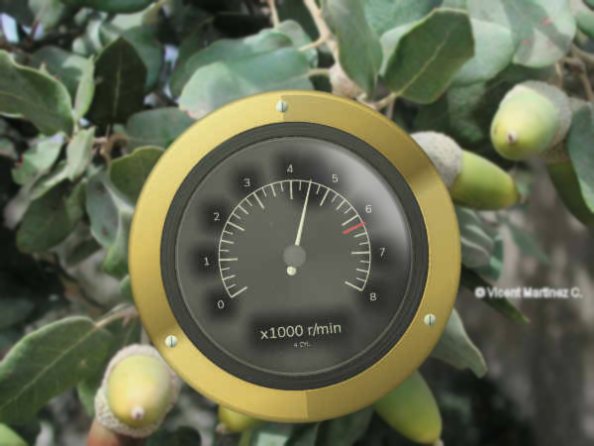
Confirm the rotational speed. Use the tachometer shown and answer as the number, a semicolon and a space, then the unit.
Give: 4500; rpm
